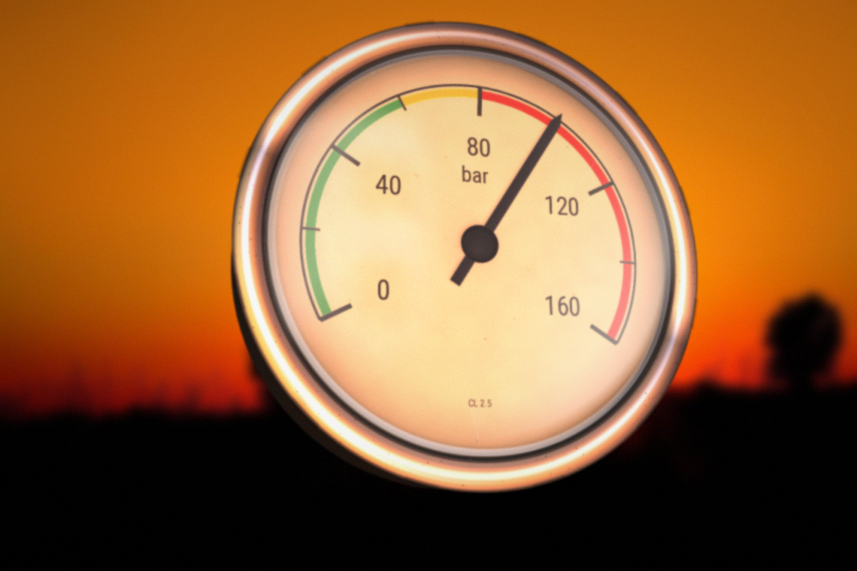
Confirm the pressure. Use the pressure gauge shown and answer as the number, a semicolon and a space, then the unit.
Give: 100; bar
